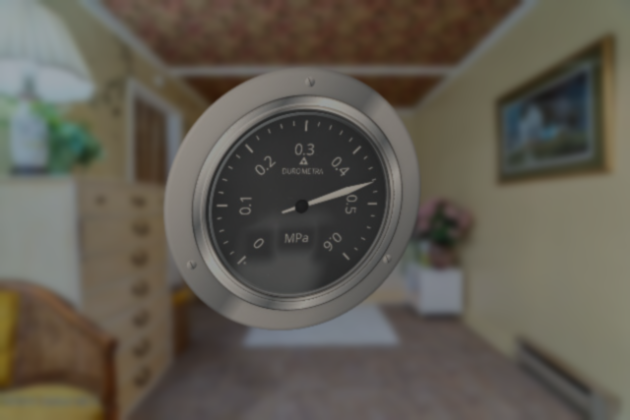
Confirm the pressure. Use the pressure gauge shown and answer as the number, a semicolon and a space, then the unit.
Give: 0.46; MPa
